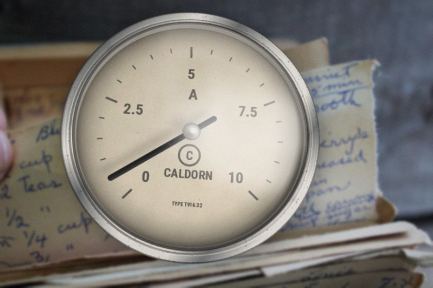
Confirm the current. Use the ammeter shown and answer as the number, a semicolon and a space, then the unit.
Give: 0.5; A
